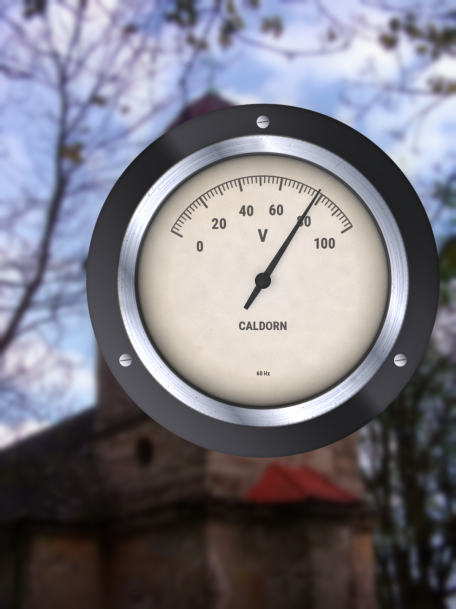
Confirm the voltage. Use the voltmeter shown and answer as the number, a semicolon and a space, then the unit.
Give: 78; V
